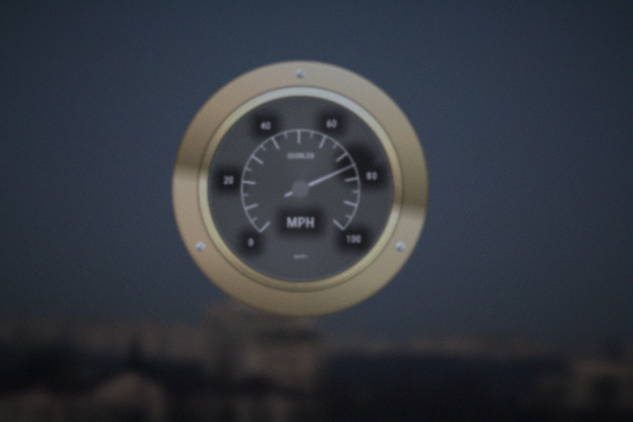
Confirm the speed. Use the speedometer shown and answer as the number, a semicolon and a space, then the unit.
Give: 75; mph
